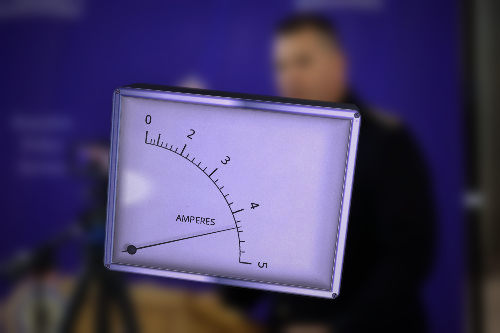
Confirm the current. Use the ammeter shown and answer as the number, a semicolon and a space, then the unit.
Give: 4.3; A
